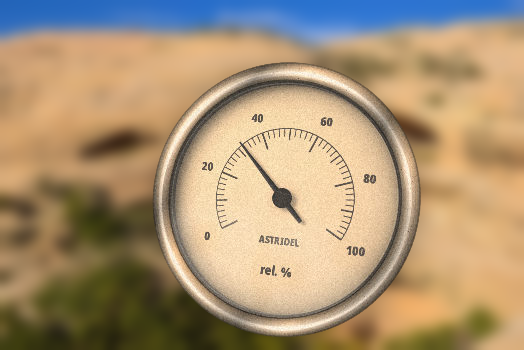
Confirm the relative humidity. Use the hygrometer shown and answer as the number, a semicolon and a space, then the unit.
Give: 32; %
